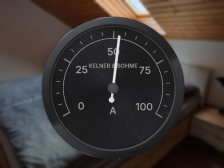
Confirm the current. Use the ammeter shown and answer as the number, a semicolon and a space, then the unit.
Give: 52.5; A
